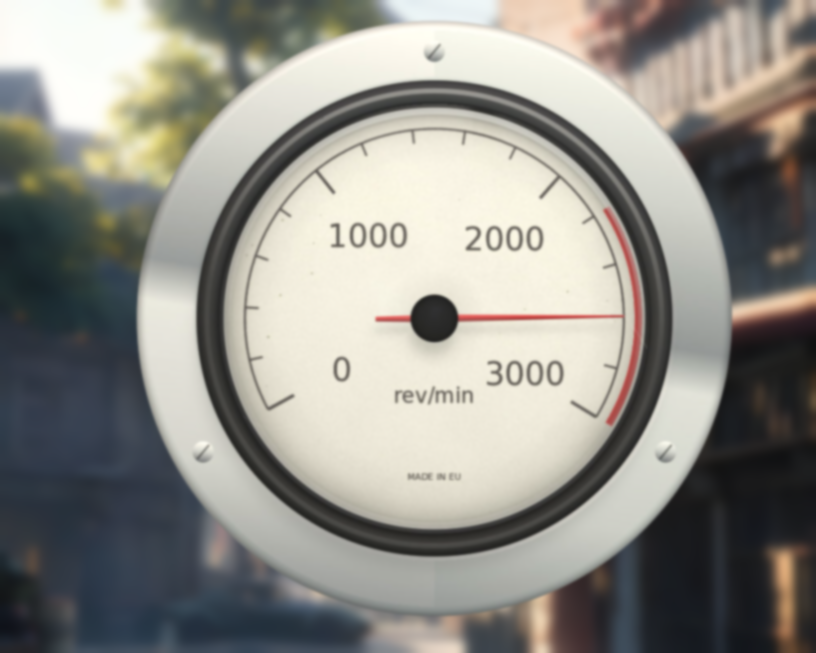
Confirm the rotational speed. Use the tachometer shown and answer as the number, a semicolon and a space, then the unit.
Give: 2600; rpm
